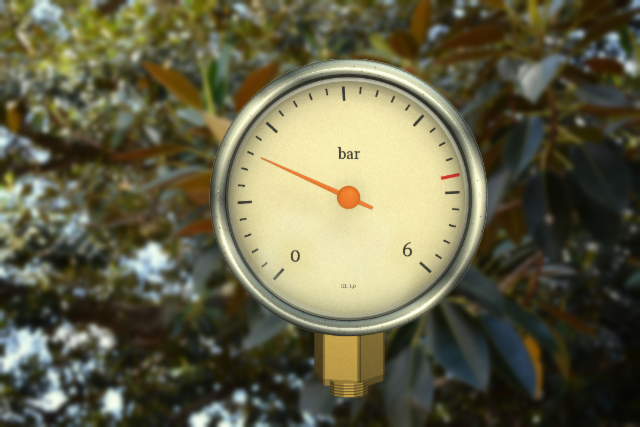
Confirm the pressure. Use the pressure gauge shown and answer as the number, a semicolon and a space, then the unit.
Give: 1.6; bar
